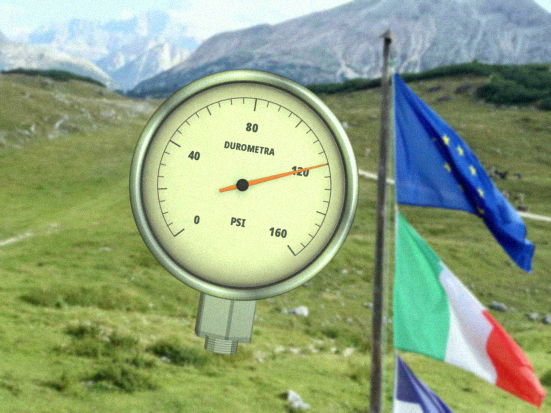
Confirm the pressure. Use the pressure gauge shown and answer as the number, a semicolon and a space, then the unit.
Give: 120; psi
